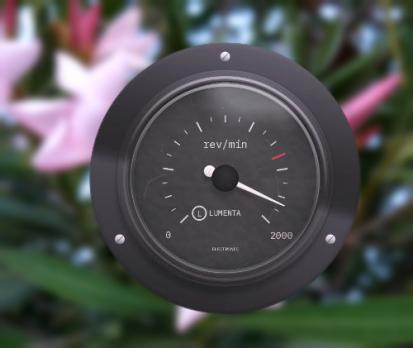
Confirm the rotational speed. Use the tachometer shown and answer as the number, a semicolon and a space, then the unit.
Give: 1850; rpm
